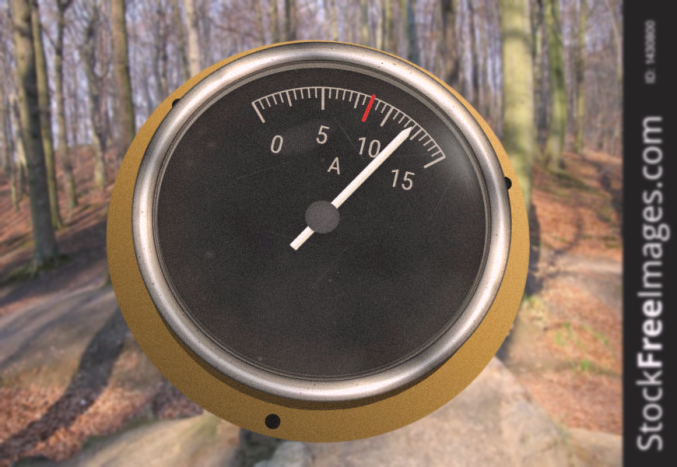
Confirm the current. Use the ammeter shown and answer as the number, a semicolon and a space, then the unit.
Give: 12; A
